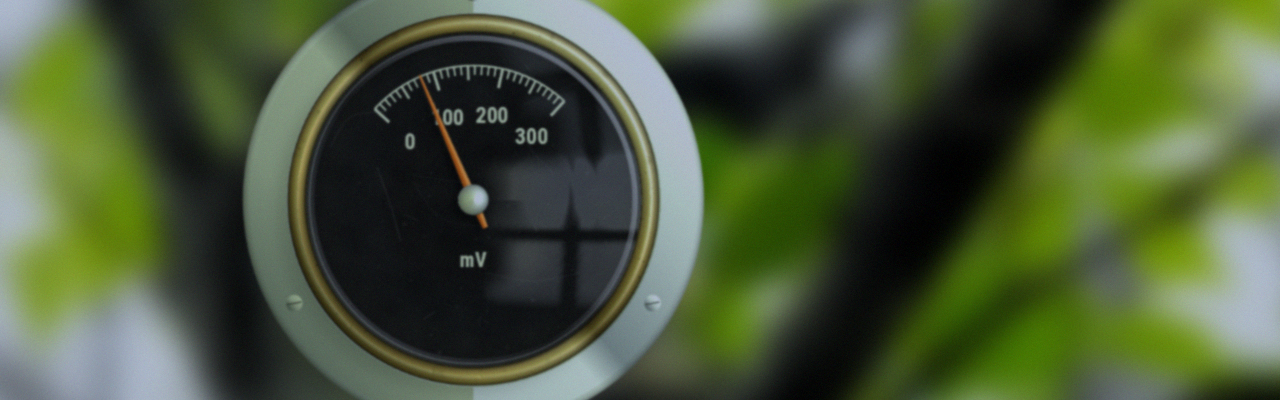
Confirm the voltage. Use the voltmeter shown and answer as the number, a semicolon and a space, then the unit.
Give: 80; mV
